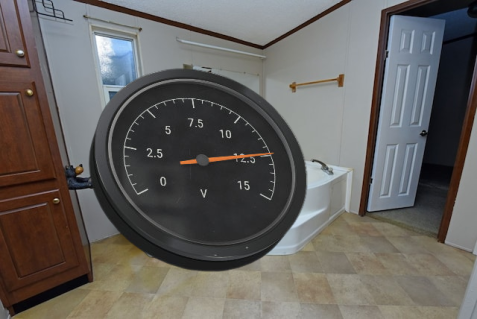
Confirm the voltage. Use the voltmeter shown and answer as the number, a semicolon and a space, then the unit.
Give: 12.5; V
